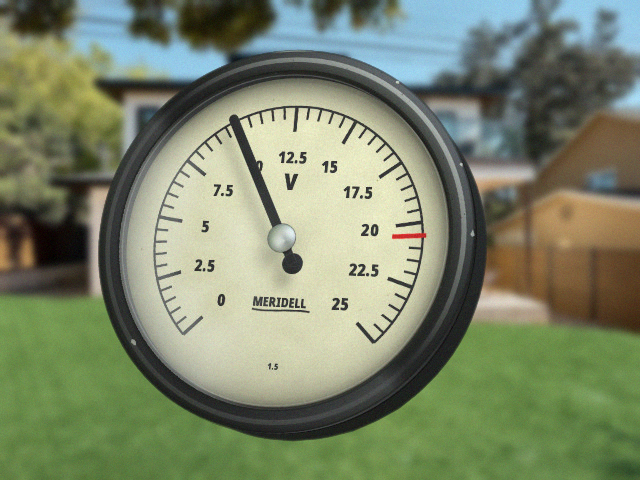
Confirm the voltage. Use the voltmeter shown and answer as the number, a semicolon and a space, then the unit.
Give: 10; V
